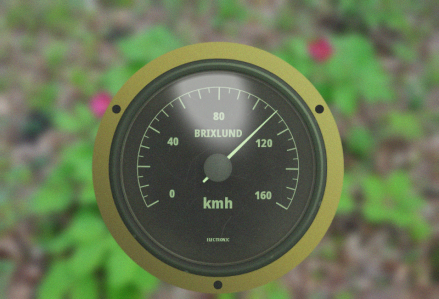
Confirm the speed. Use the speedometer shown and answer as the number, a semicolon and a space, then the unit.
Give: 110; km/h
